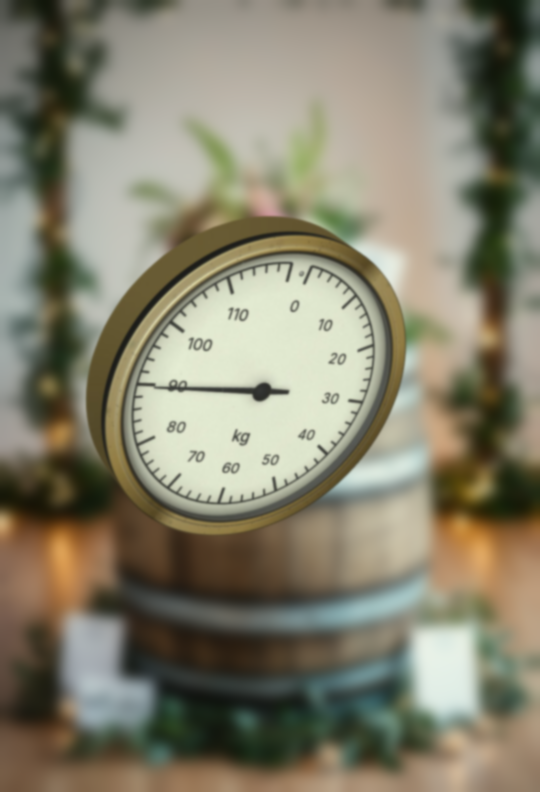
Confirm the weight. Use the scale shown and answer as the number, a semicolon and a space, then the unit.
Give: 90; kg
